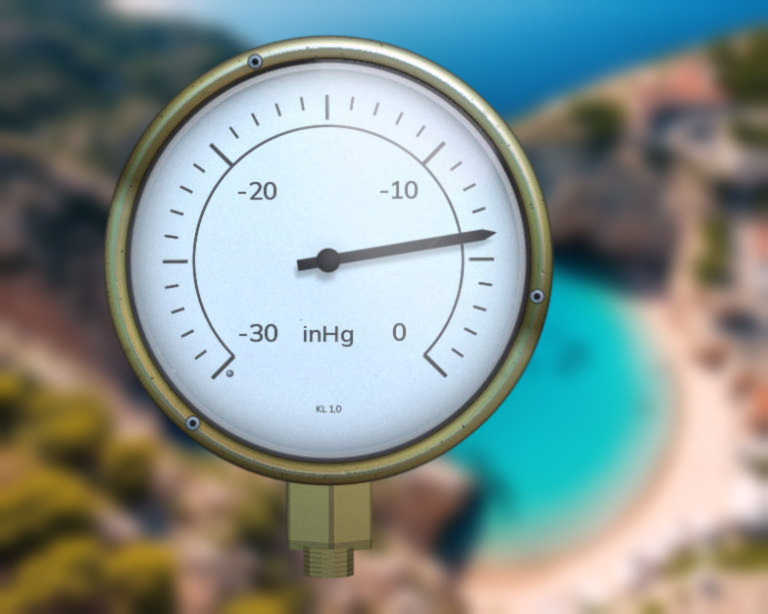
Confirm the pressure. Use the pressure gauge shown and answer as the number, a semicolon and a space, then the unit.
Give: -6; inHg
